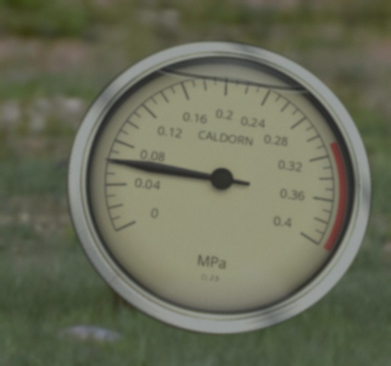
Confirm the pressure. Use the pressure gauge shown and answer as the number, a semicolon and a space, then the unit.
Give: 0.06; MPa
